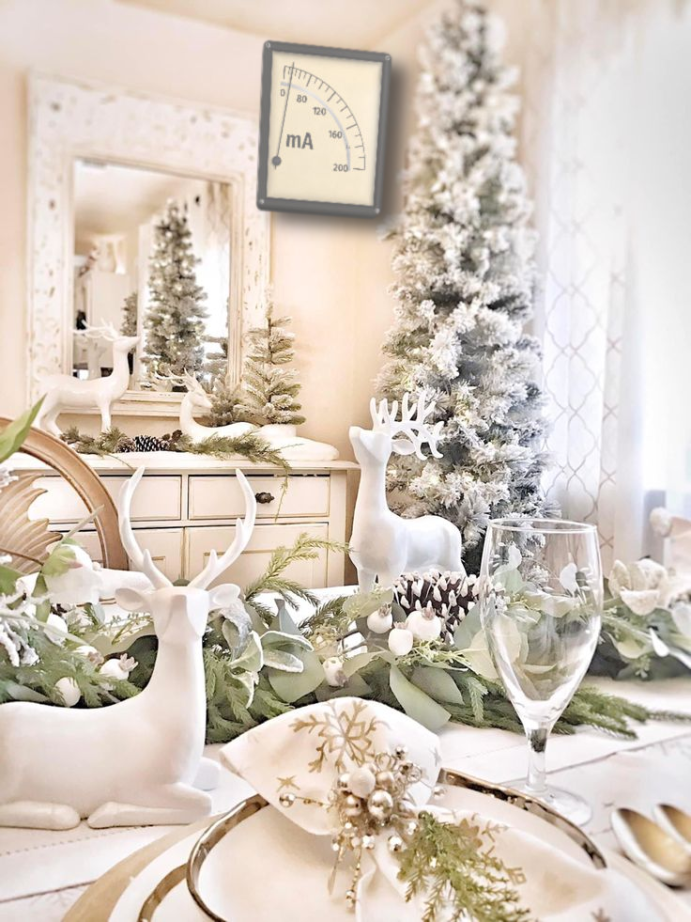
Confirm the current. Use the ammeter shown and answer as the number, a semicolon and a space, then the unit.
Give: 40; mA
